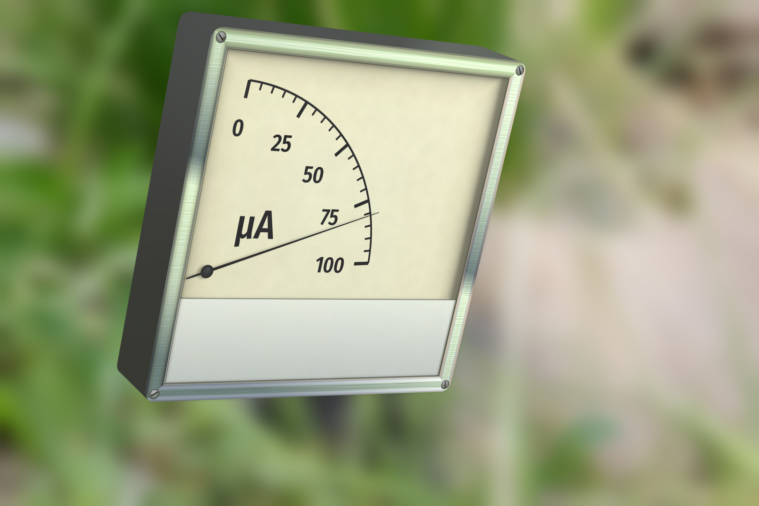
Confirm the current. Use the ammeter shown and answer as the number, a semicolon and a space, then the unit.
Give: 80; µA
